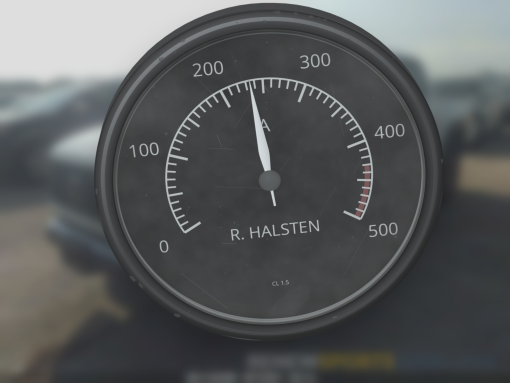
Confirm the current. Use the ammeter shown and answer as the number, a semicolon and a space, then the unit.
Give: 235; A
